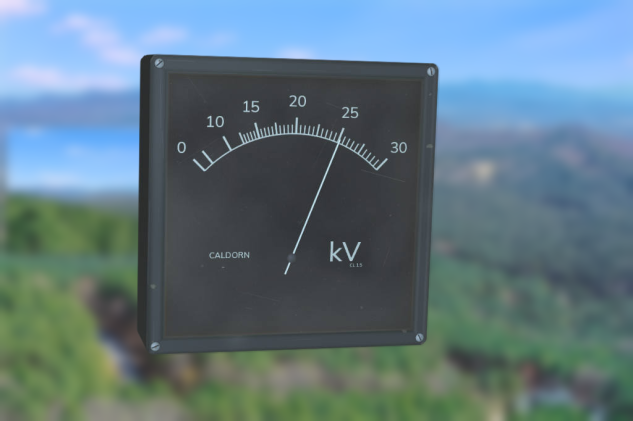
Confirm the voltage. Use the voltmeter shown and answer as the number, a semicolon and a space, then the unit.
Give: 25; kV
